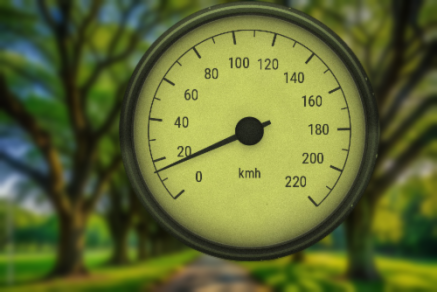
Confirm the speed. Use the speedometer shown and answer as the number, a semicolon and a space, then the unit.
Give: 15; km/h
